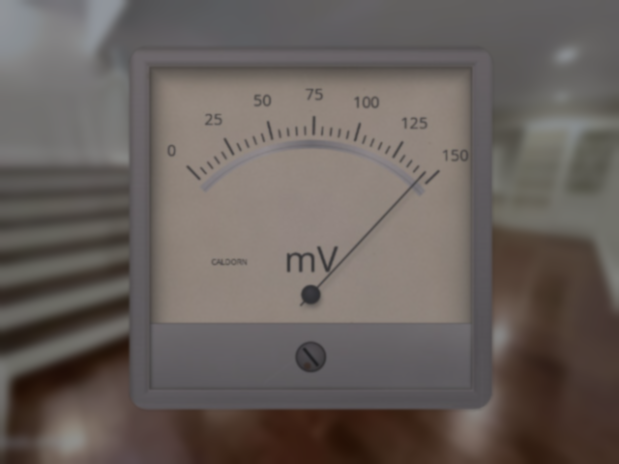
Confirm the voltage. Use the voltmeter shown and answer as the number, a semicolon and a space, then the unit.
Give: 145; mV
